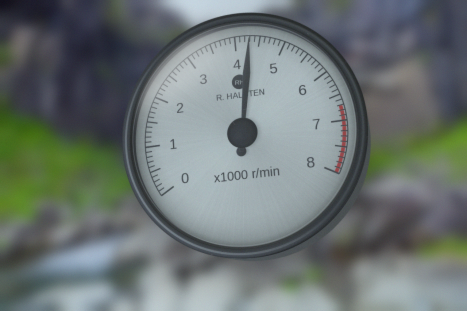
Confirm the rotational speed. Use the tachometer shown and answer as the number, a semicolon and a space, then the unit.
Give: 4300; rpm
